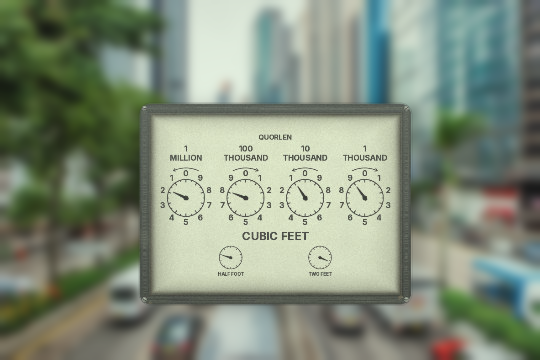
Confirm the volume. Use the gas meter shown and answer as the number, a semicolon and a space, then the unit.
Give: 180900; ft³
